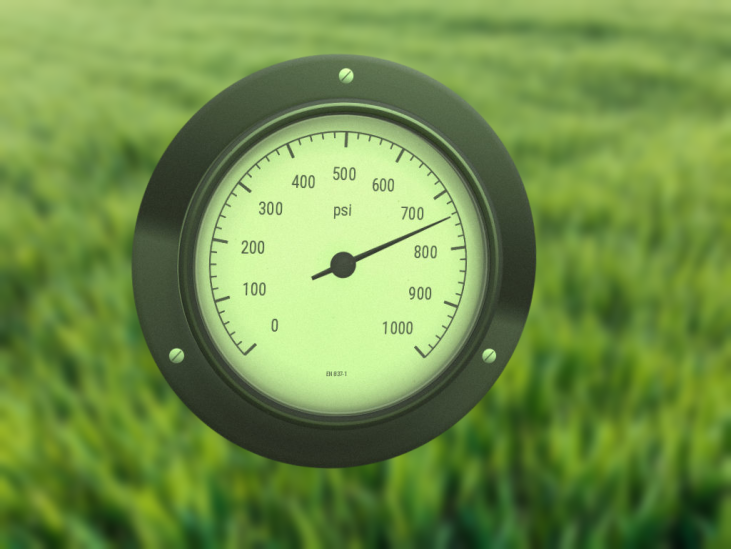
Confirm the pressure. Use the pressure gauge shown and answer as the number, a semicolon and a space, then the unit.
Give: 740; psi
